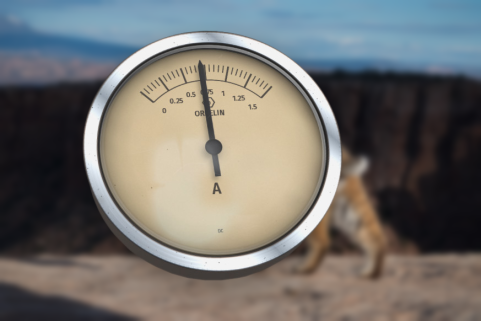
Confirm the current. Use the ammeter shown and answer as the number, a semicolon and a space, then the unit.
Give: 0.7; A
